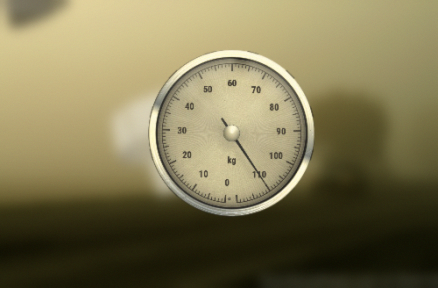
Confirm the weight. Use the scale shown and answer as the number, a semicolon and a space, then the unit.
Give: 110; kg
